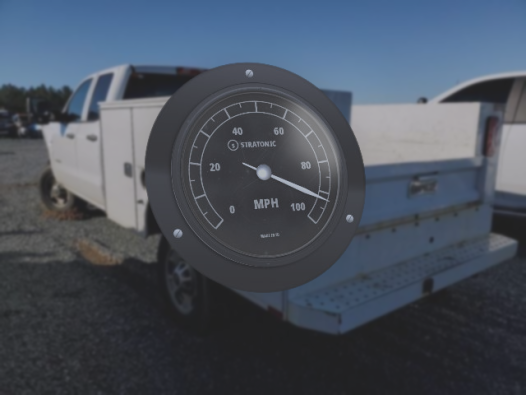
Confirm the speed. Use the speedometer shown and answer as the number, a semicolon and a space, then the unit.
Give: 92.5; mph
